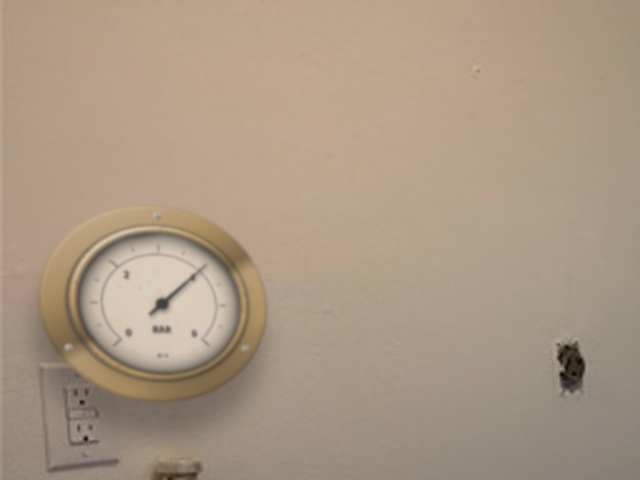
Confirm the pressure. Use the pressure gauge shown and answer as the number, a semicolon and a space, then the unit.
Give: 4; bar
